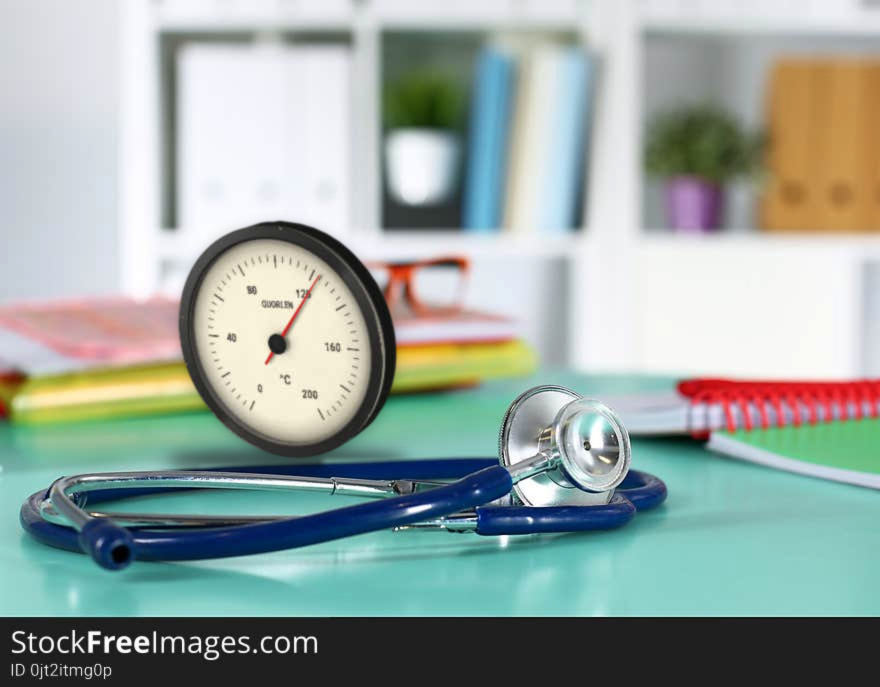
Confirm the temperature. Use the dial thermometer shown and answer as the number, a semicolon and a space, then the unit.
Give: 124; °C
